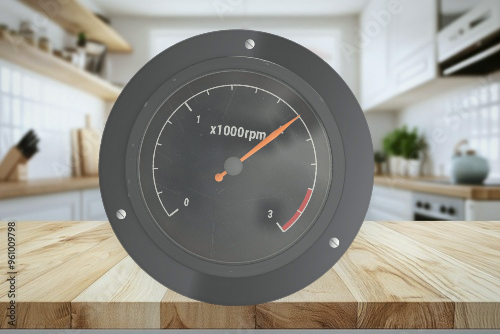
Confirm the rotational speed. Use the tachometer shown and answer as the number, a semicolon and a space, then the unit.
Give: 2000; rpm
